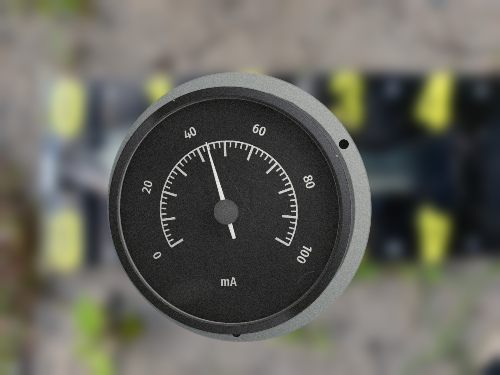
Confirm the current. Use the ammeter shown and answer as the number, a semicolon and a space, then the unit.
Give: 44; mA
